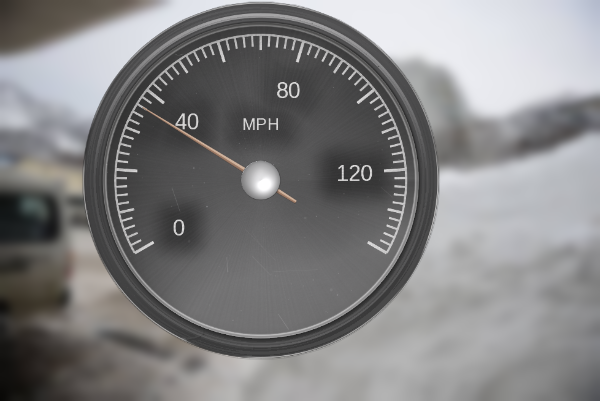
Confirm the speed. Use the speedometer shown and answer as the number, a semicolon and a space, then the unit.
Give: 36; mph
